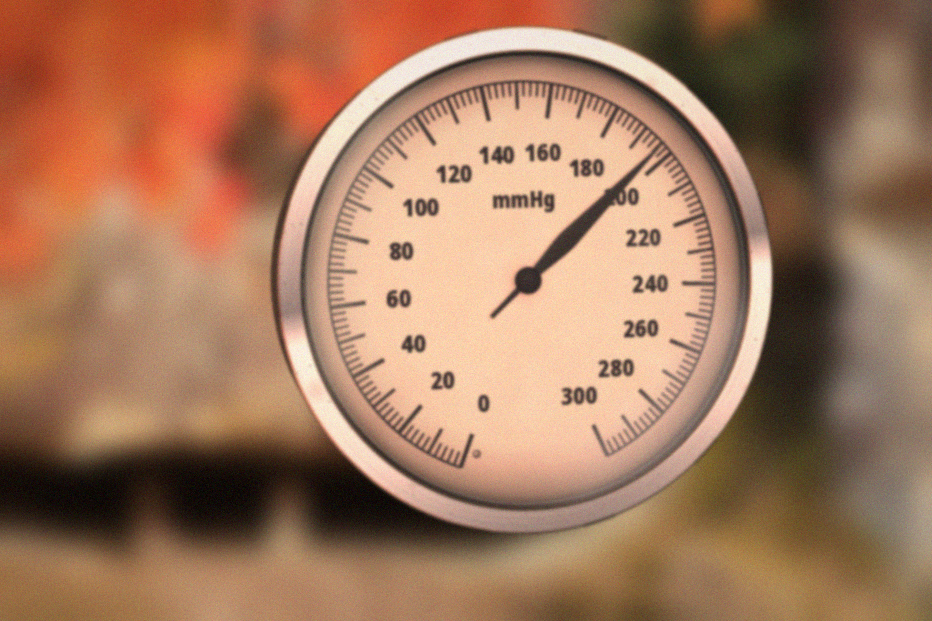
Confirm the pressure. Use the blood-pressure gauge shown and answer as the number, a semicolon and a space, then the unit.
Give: 196; mmHg
